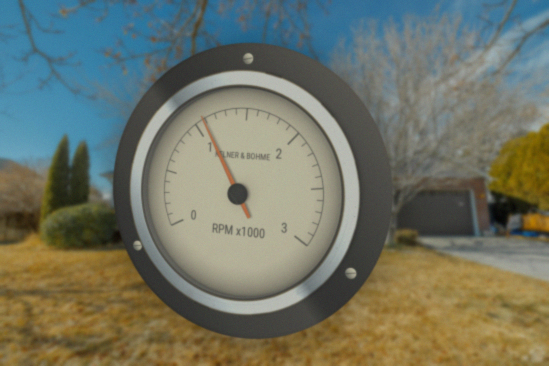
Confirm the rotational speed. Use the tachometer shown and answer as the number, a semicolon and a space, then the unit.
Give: 1100; rpm
